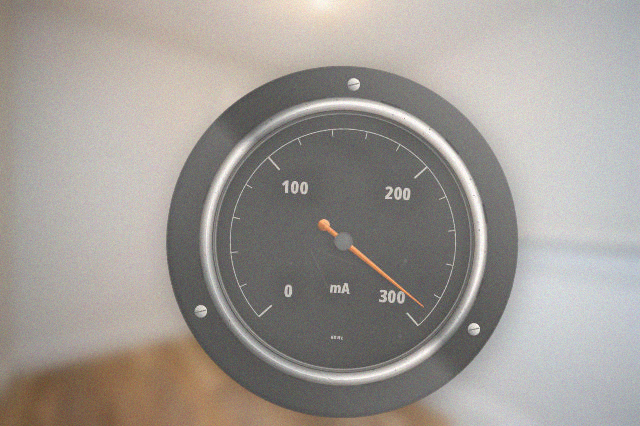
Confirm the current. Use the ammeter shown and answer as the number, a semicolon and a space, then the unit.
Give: 290; mA
